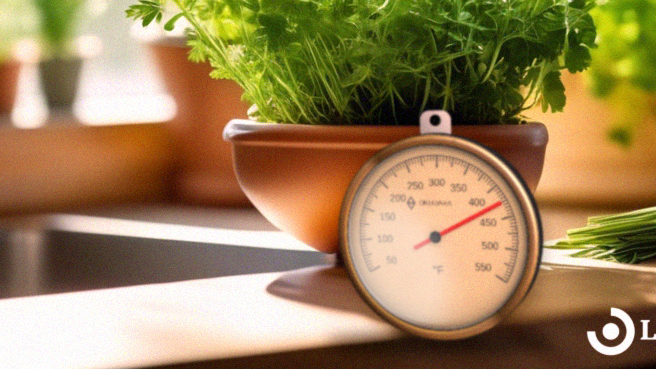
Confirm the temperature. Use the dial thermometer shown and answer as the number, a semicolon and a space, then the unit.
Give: 425; °F
